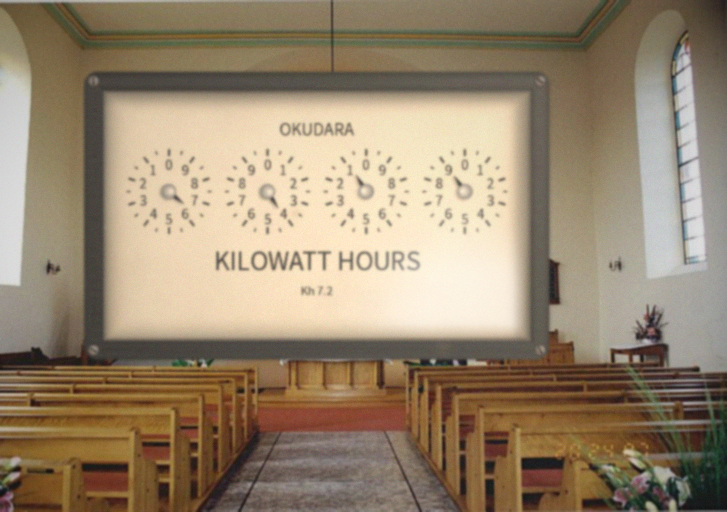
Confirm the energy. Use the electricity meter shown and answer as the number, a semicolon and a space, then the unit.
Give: 6409; kWh
